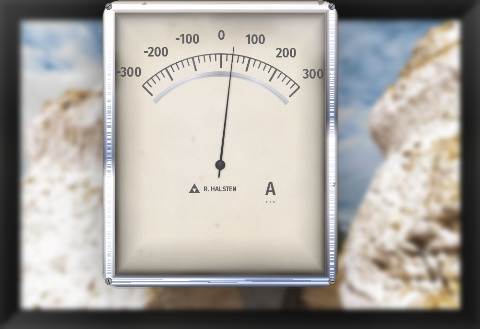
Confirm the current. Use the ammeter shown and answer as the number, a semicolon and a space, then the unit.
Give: 40; A
